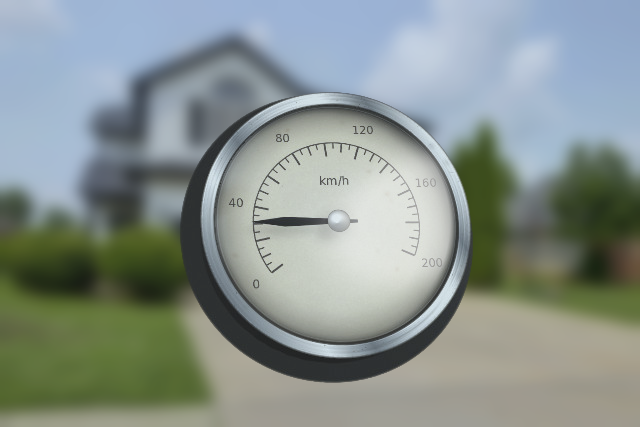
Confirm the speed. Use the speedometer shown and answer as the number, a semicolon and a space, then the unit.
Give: 30; km/h
